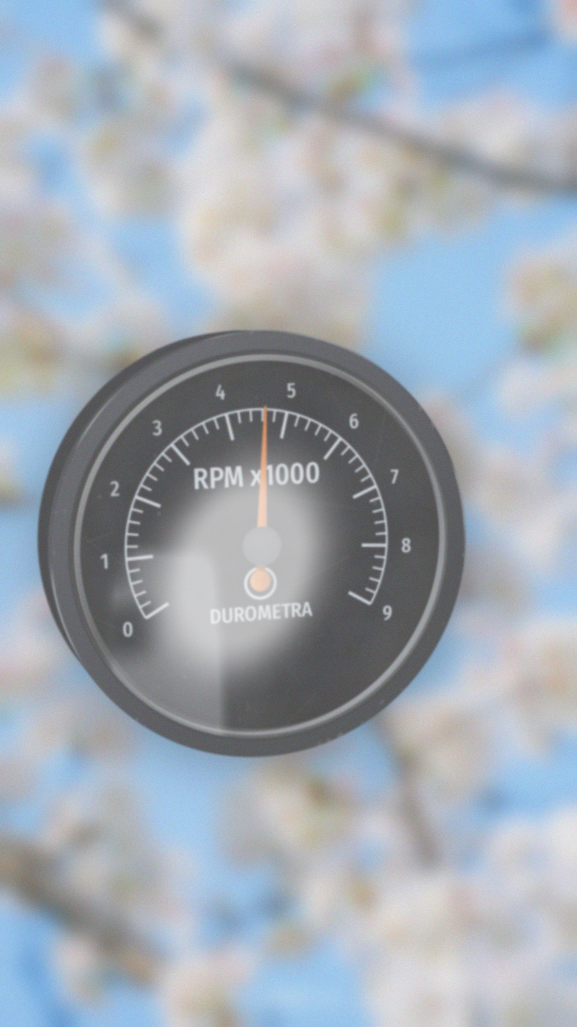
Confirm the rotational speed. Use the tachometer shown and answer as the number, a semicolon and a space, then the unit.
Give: 4600; rpm
